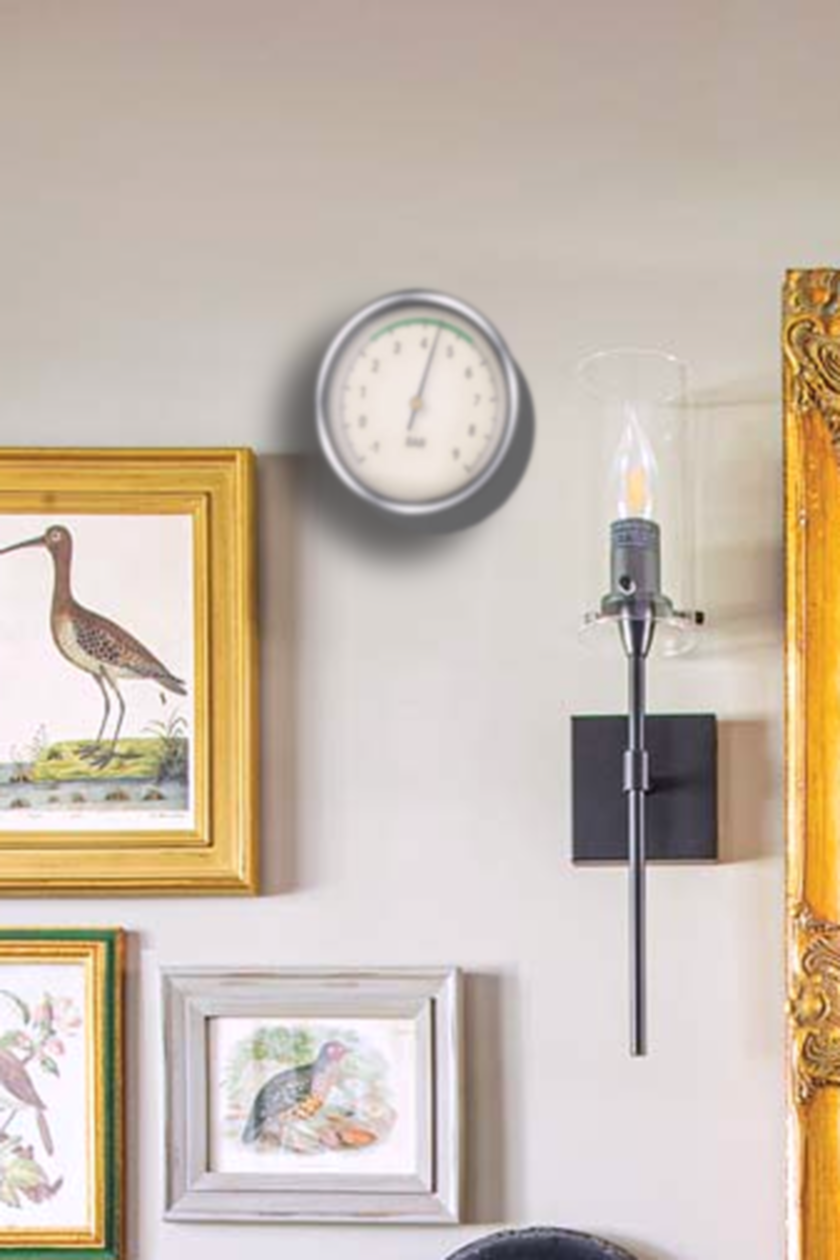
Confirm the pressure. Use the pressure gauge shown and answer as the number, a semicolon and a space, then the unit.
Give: 4.5; bar
